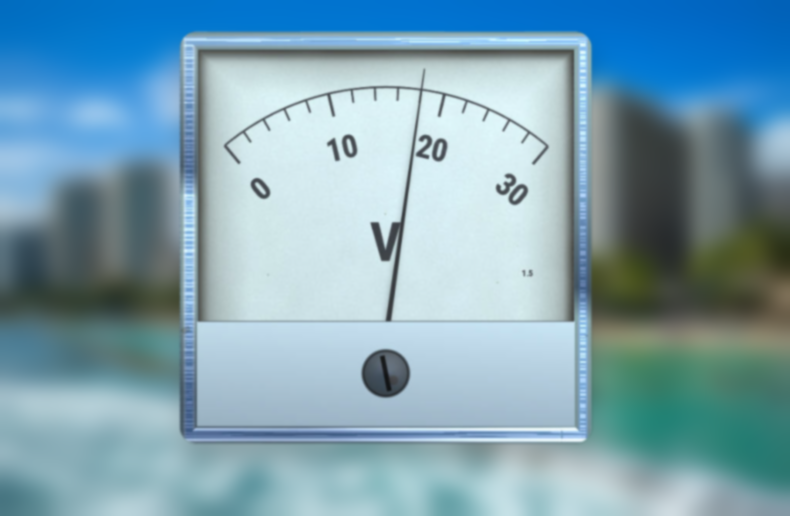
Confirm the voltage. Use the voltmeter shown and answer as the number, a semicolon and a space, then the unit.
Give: 18; V
